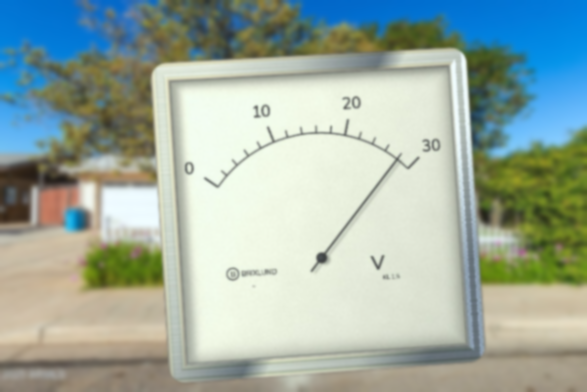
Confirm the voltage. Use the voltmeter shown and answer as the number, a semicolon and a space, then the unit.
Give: 28; V
